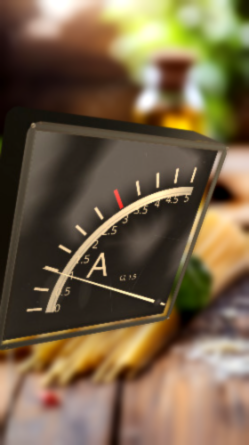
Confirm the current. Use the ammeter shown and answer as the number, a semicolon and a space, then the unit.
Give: 1; A
